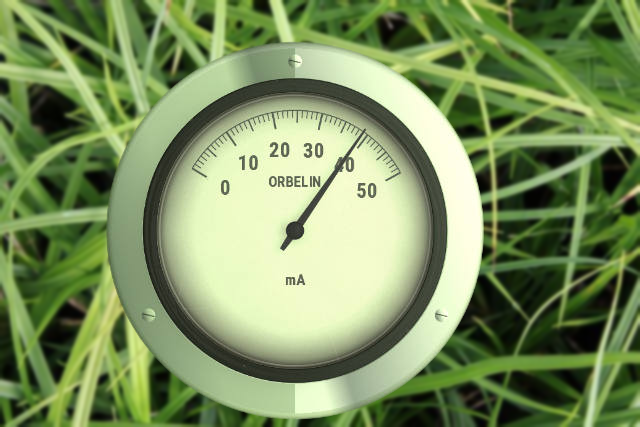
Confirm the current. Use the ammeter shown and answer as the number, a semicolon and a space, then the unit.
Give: 39; mA
